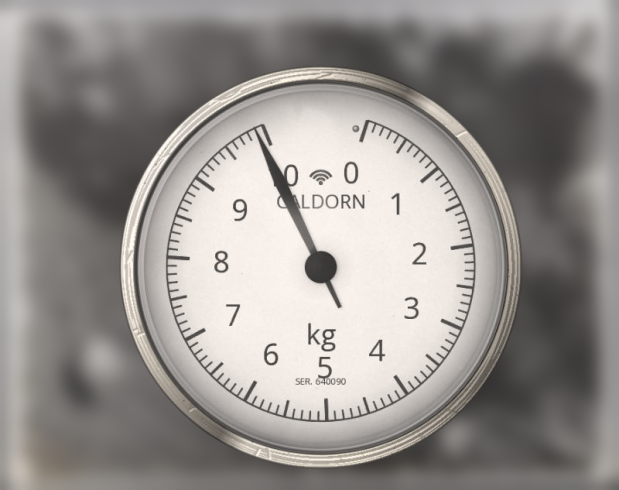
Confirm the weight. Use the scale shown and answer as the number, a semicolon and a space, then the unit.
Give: 9.9; kg
